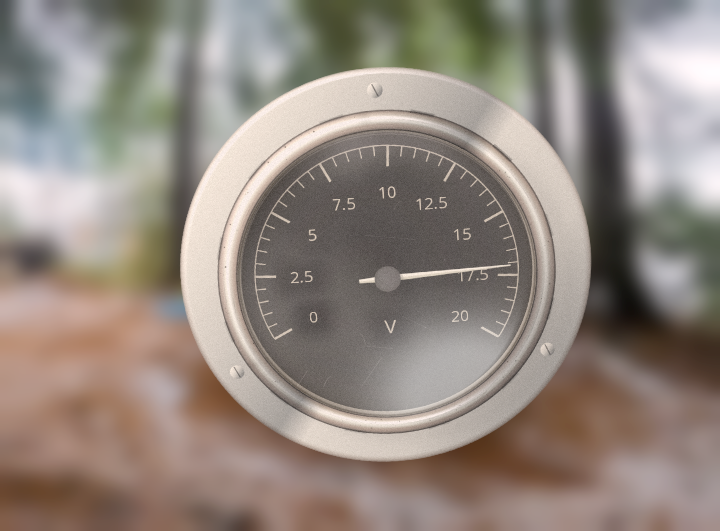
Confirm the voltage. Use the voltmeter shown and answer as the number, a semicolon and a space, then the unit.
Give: 17; V
